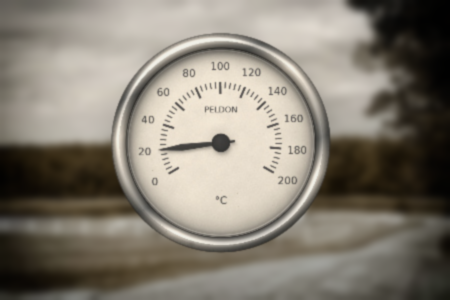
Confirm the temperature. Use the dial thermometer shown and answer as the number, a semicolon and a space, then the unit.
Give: 20; °C
